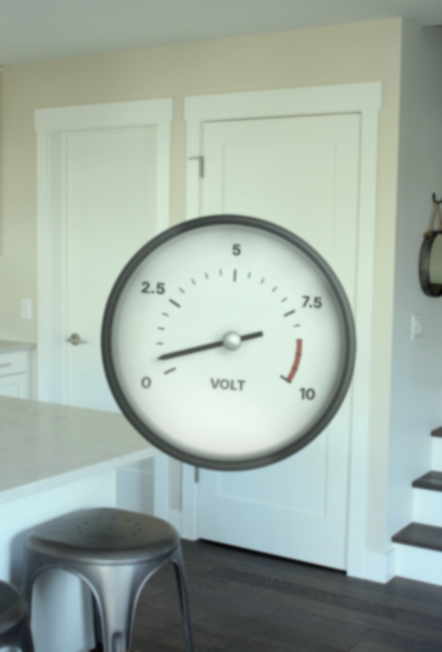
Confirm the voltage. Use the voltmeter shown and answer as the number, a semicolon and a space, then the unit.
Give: 0.5; V
